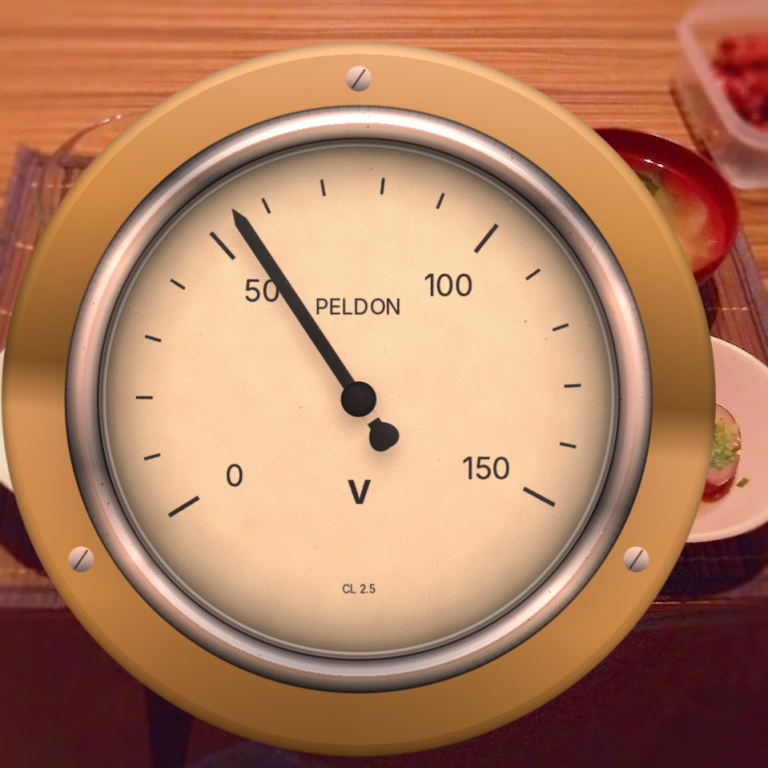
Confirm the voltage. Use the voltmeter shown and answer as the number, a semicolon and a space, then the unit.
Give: 55; V
